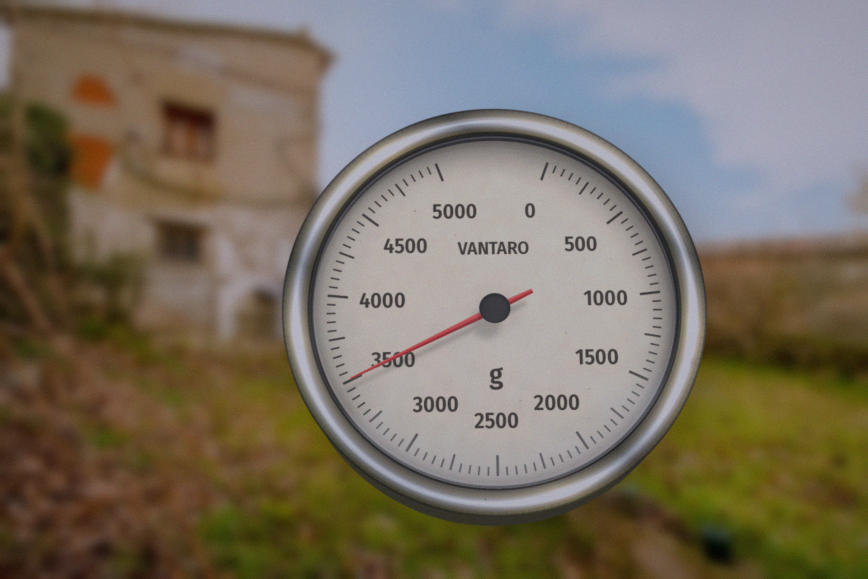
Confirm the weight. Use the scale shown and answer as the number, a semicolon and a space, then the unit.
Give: 3500; g
